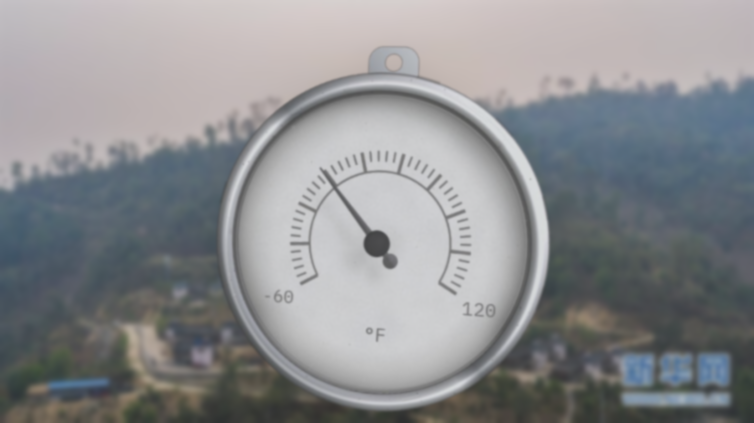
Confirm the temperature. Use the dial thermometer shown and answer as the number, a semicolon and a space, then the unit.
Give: 0; °F
